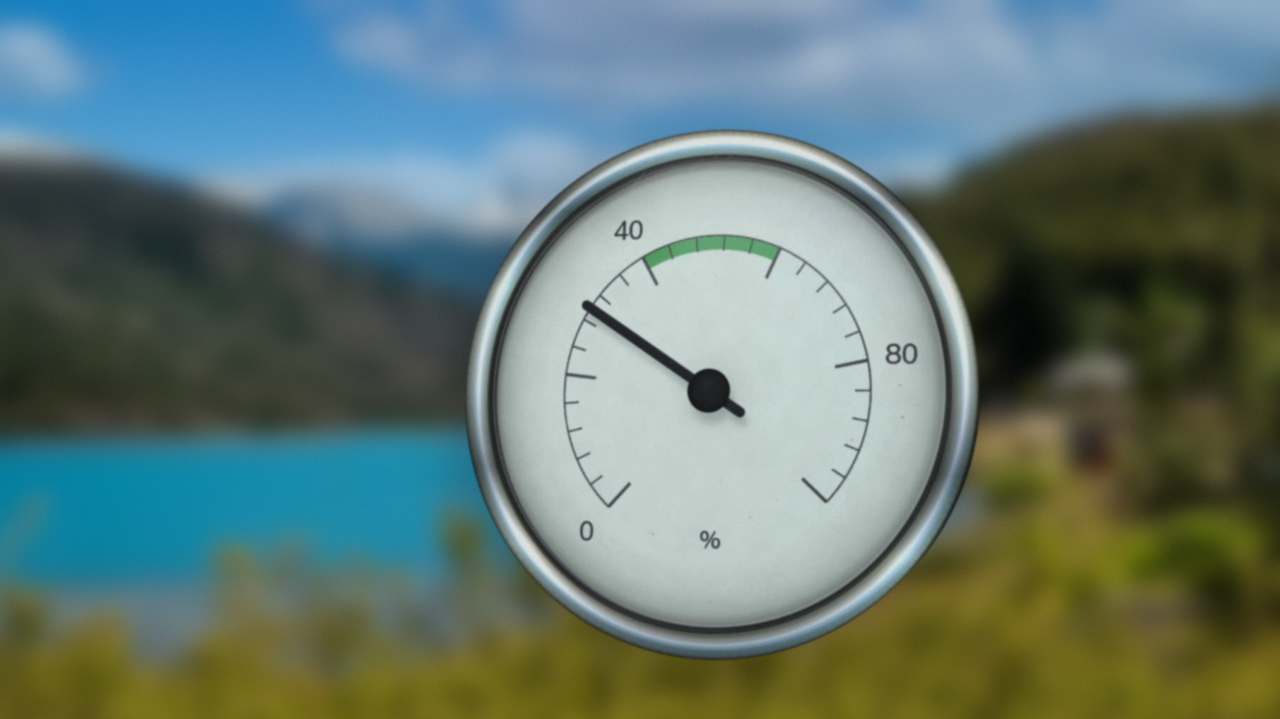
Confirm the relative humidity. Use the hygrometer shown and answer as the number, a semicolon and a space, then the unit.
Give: 30; %
